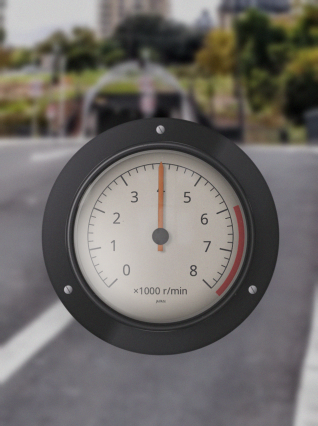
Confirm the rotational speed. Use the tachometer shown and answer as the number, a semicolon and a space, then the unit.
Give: 4000; rpm
